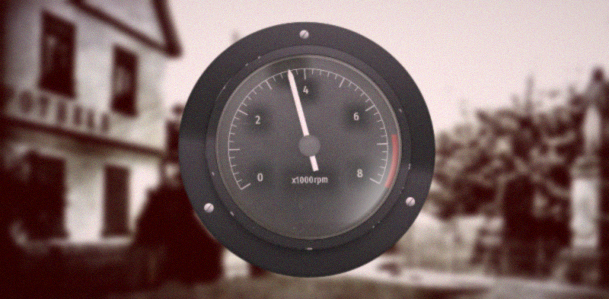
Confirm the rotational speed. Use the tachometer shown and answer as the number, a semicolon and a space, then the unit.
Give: 3600; rpm
